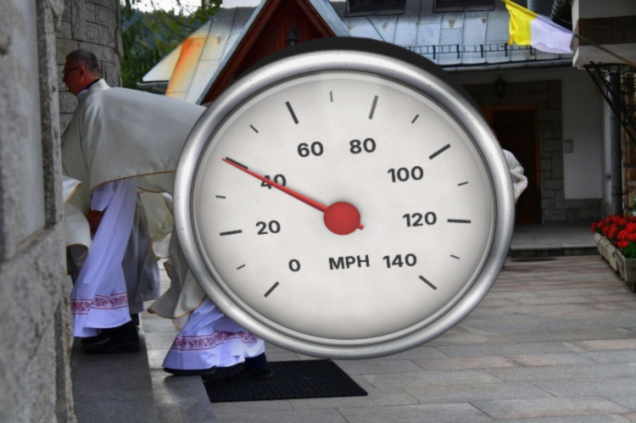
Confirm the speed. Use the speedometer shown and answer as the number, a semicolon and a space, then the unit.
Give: 40; mph
